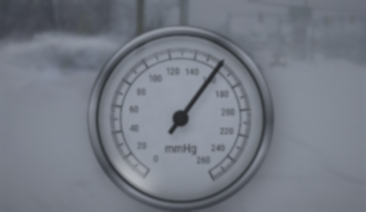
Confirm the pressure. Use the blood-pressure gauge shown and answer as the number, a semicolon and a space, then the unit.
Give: 160; mmHg
